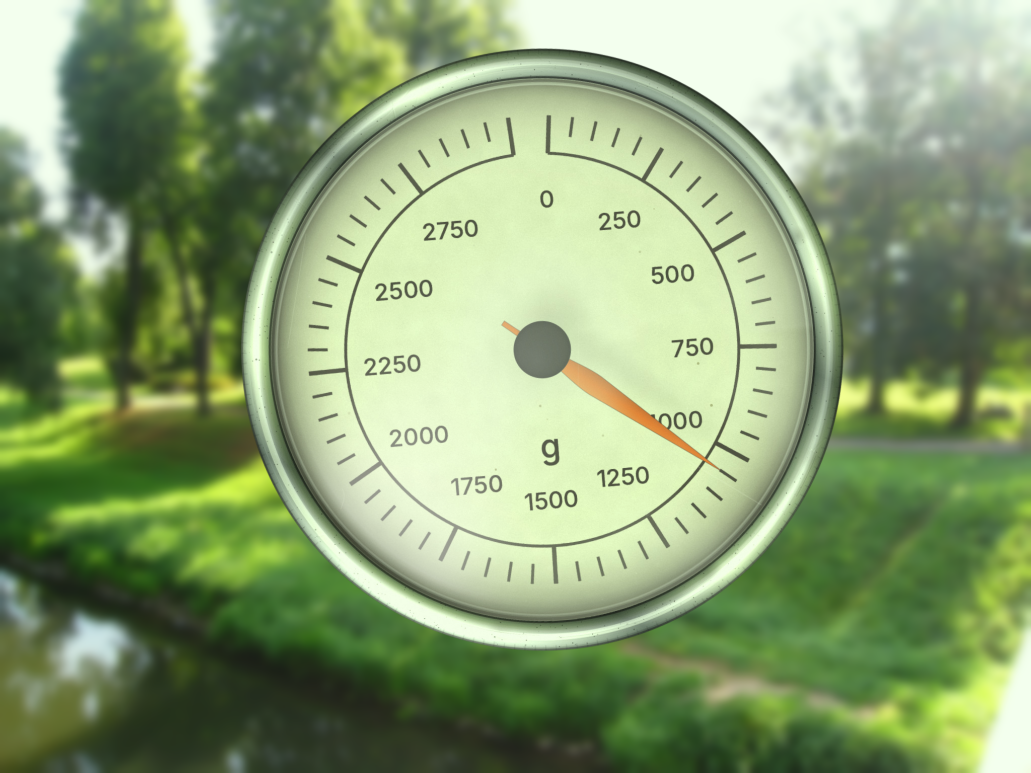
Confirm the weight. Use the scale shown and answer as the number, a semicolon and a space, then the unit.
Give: 1050; g
